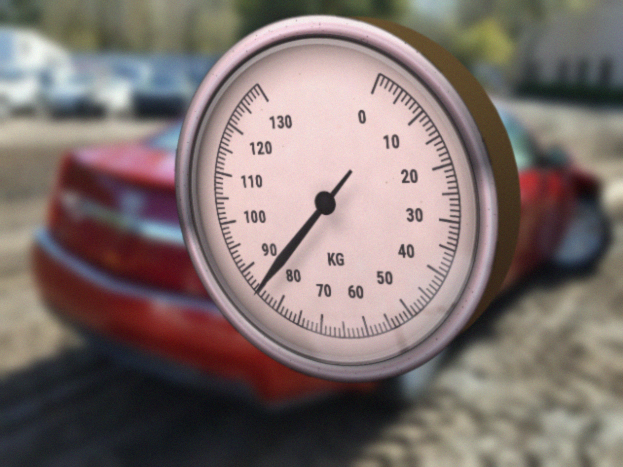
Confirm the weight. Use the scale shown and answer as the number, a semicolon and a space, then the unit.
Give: 85; kg
